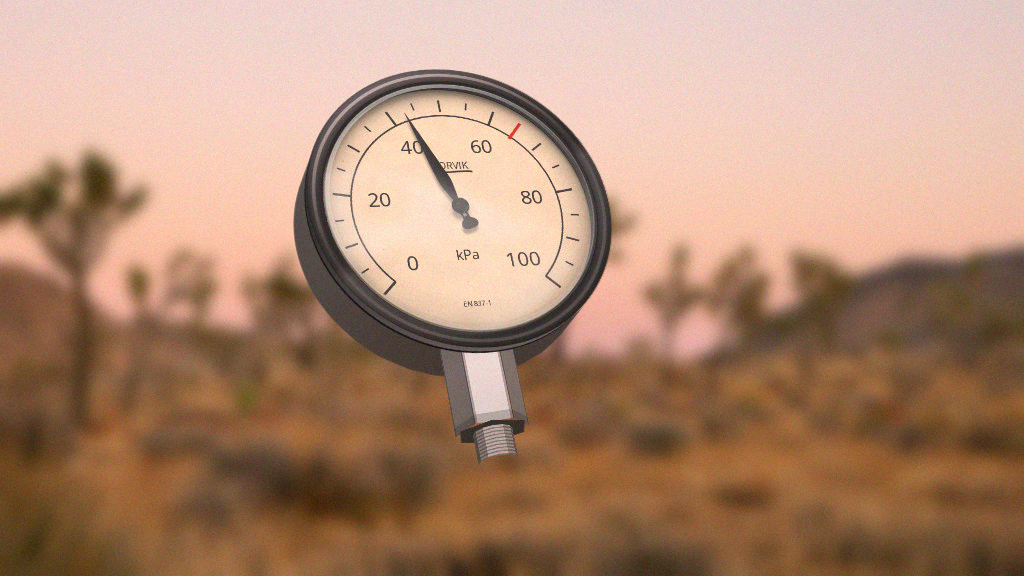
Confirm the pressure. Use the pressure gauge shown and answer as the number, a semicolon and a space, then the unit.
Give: 42.5; kPa
